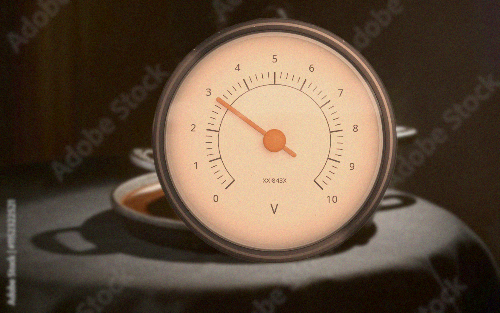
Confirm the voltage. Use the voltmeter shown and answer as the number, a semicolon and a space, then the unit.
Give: 3; V
